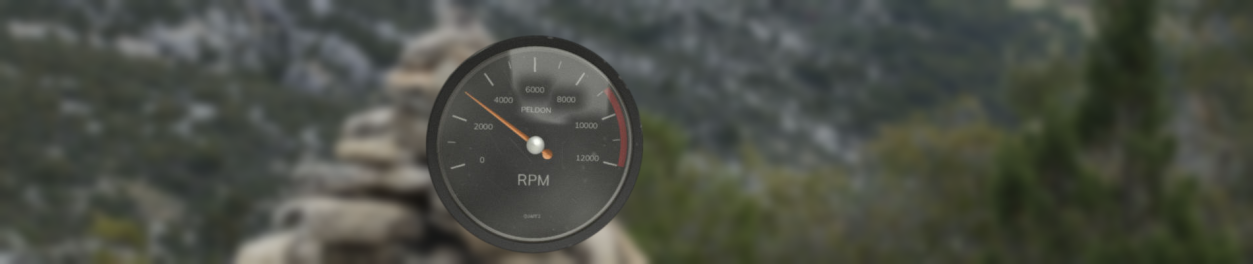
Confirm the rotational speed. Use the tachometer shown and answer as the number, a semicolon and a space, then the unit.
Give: 3000; rpm
